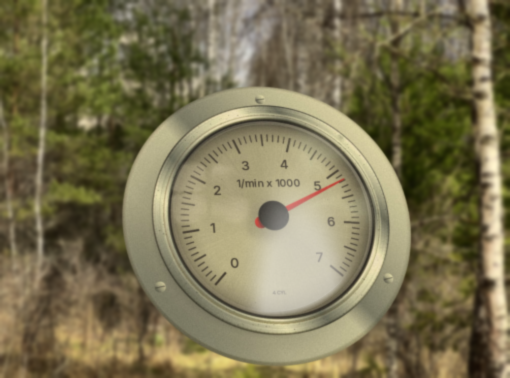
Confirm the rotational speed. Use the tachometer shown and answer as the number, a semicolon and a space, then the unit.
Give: 5200; rpm
